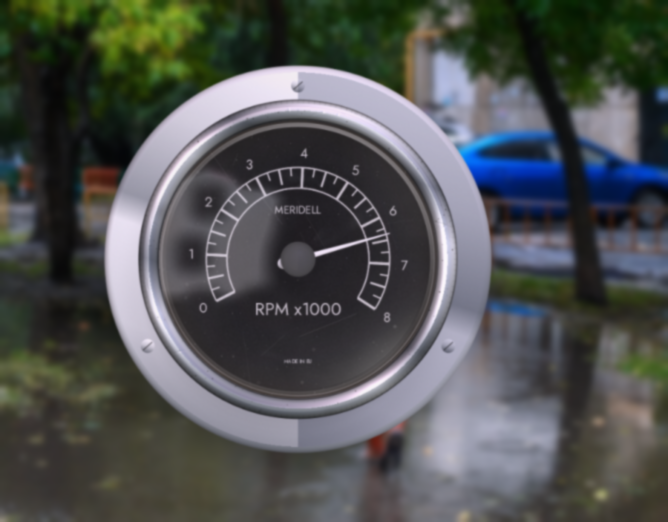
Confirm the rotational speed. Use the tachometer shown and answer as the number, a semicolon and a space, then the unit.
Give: 6375; rpm
